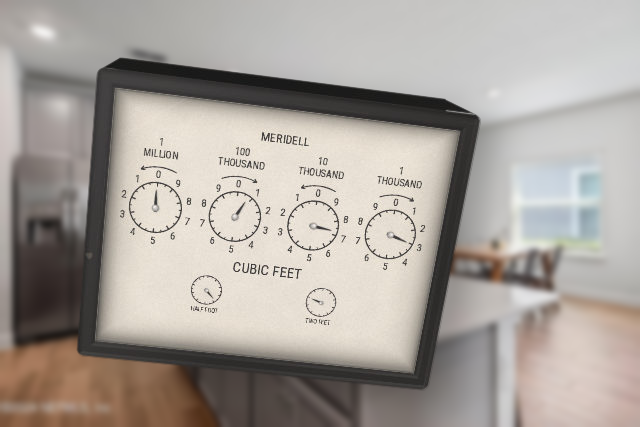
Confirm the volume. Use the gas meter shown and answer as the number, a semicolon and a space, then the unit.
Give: 7300; ft³
